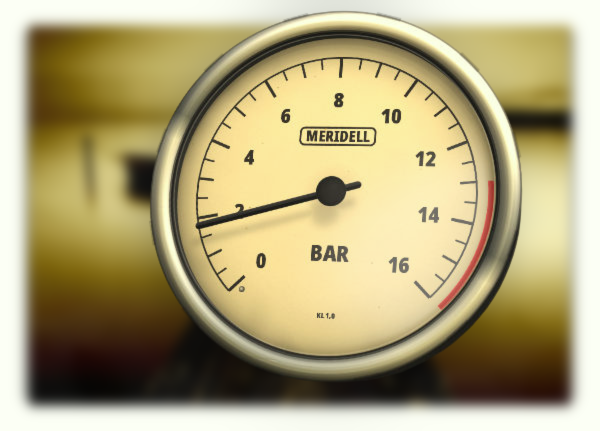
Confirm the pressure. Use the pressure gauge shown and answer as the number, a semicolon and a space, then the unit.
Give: 1.75; bar
